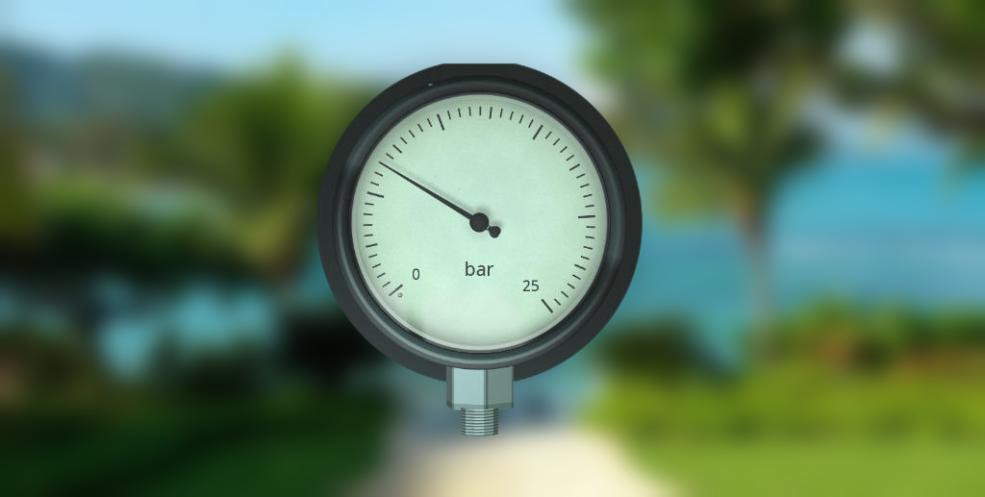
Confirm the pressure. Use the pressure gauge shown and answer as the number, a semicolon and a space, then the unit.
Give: 6.5; bar
